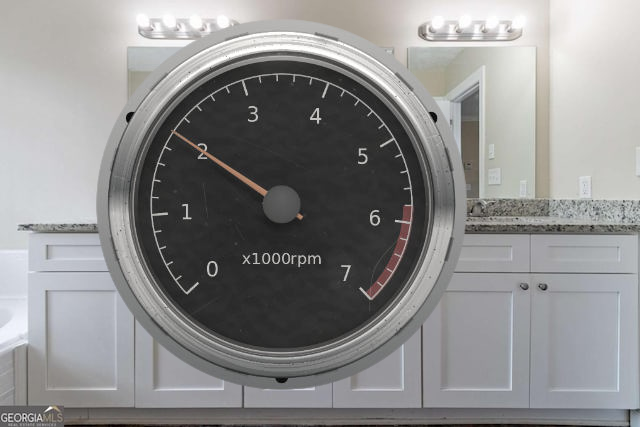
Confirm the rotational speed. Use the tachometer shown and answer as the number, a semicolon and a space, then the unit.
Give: 2000; rpm
